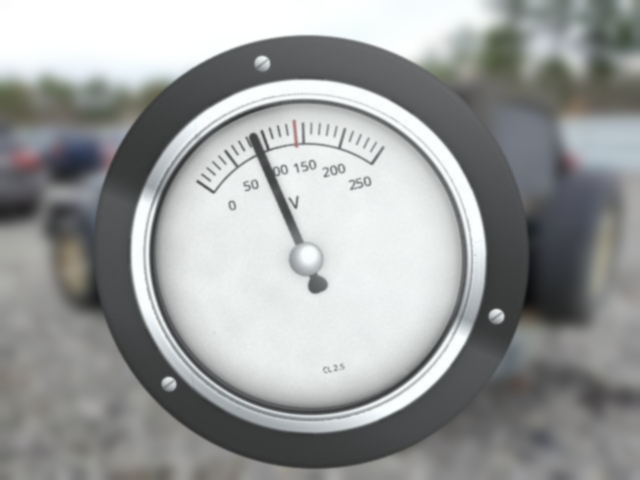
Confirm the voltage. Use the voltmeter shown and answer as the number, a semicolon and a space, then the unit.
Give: 90; V
